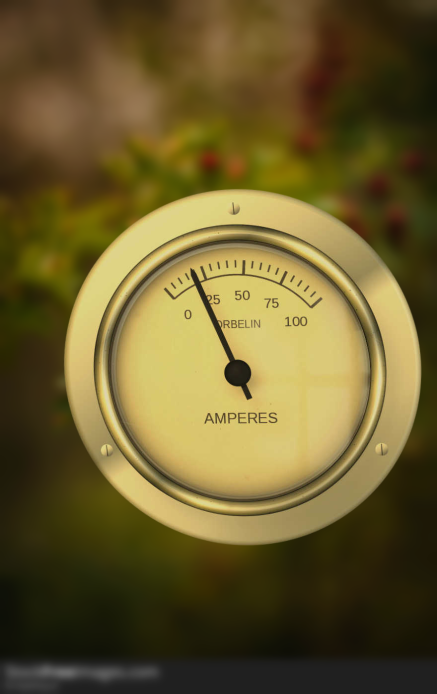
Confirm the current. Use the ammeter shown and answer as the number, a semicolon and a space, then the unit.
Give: 20; A
